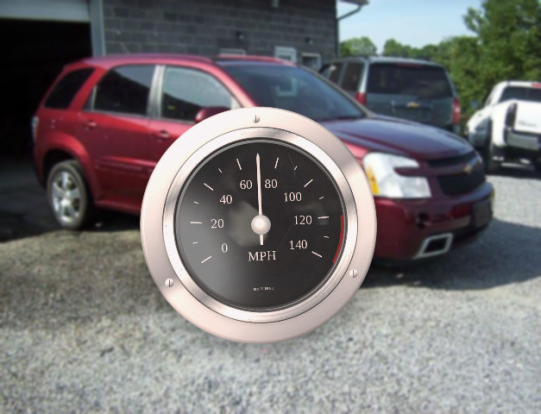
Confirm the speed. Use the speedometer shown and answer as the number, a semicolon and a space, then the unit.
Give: 70; mph
